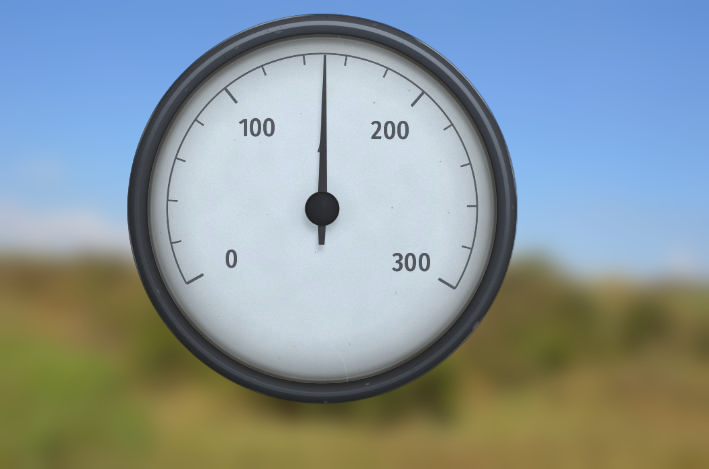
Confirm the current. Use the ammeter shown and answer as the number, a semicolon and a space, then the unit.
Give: 150; A
